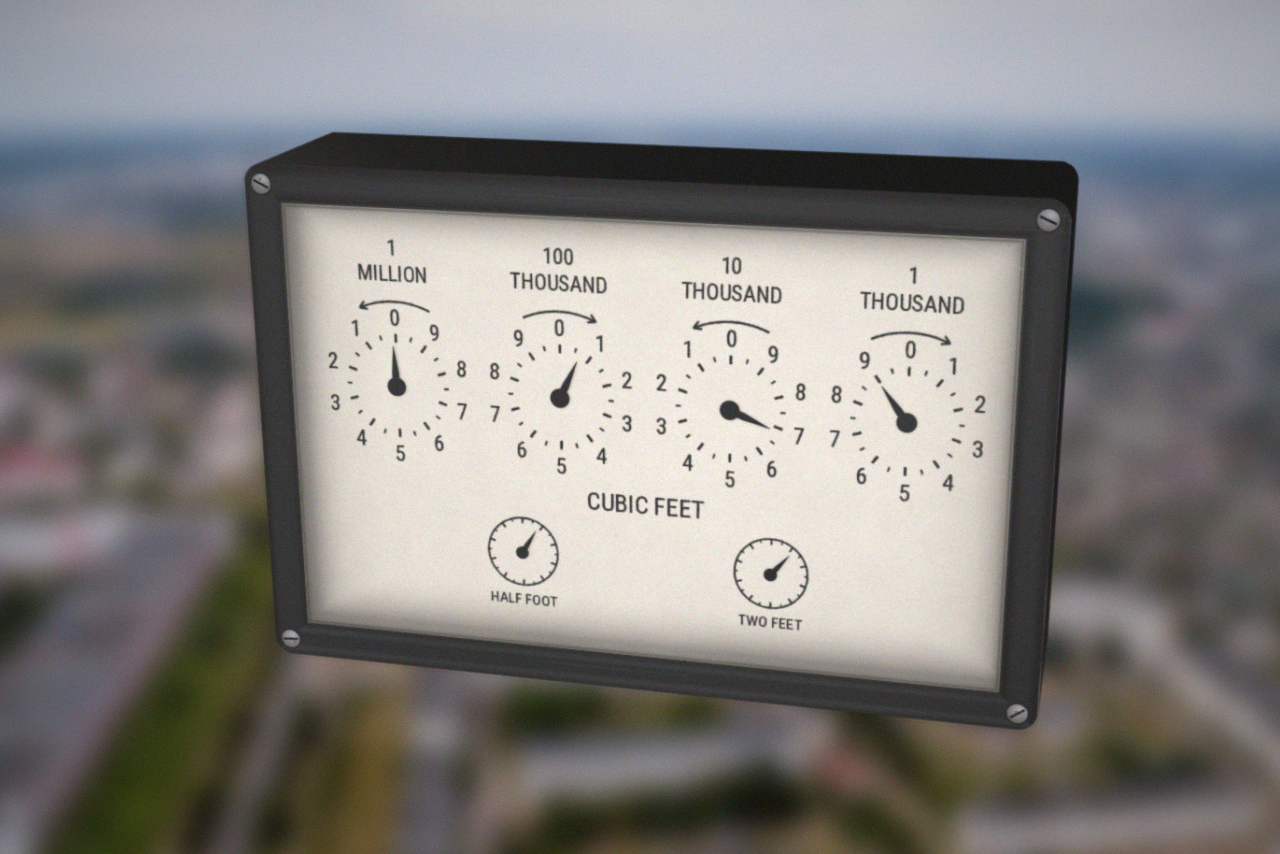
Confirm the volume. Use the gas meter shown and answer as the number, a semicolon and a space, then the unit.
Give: 6900; ft³
